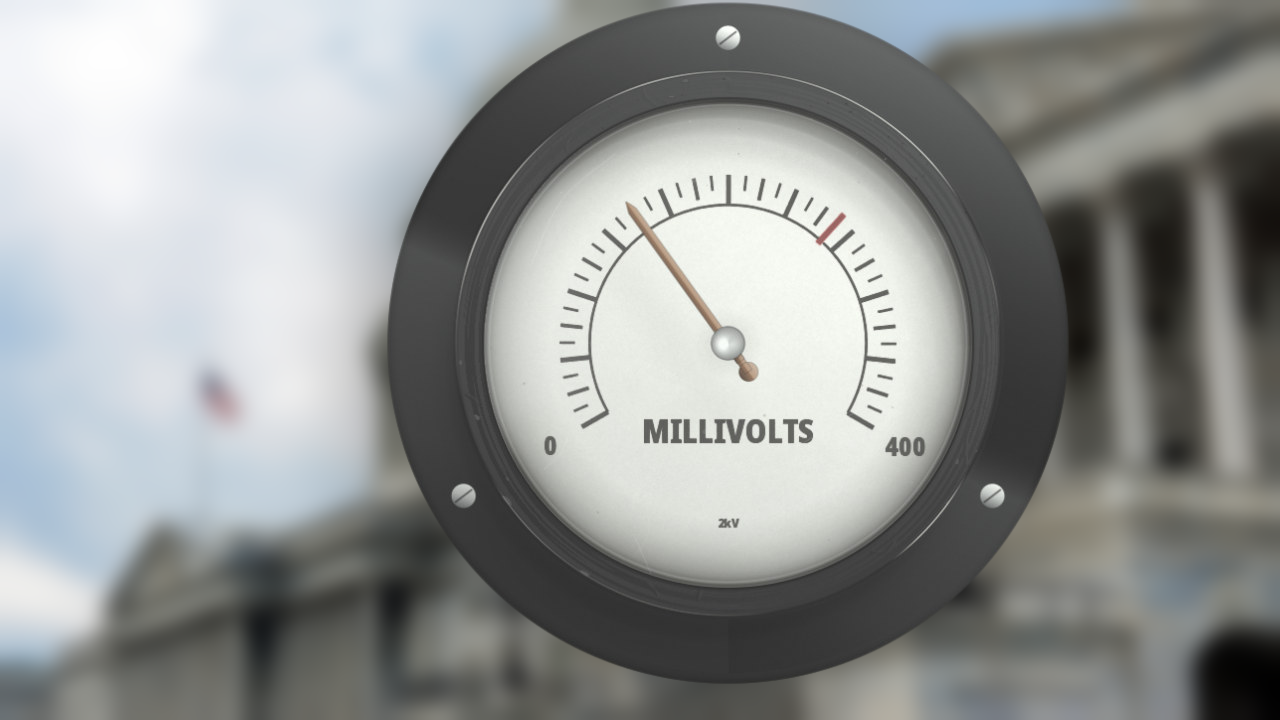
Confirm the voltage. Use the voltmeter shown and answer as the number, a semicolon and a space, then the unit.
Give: 140; mV
